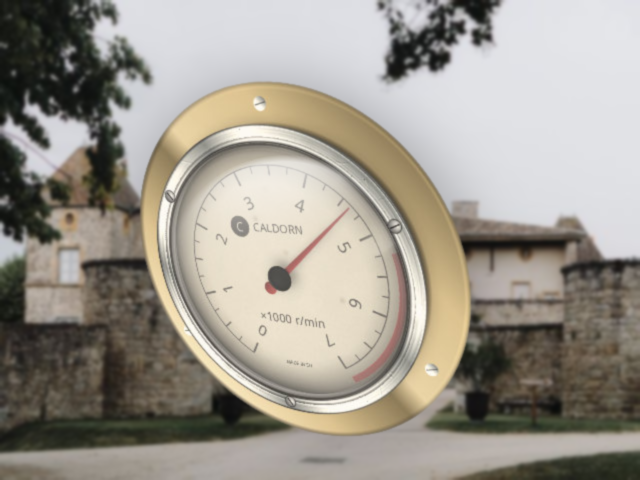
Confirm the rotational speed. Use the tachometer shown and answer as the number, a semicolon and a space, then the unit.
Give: 4625; rpm
